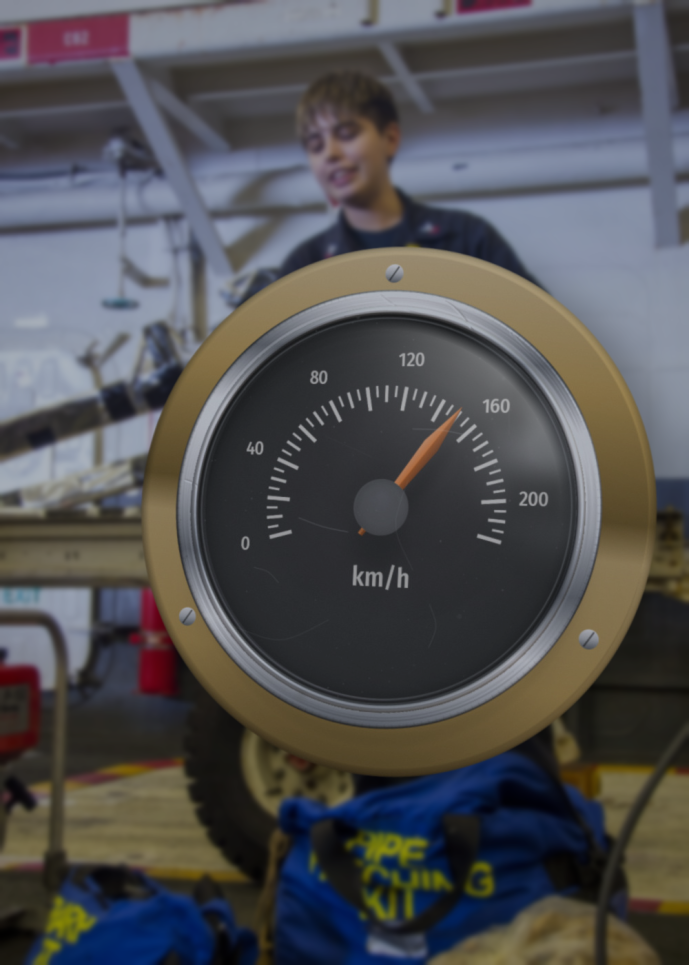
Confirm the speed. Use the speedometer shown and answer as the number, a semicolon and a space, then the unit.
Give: 150; km/h
